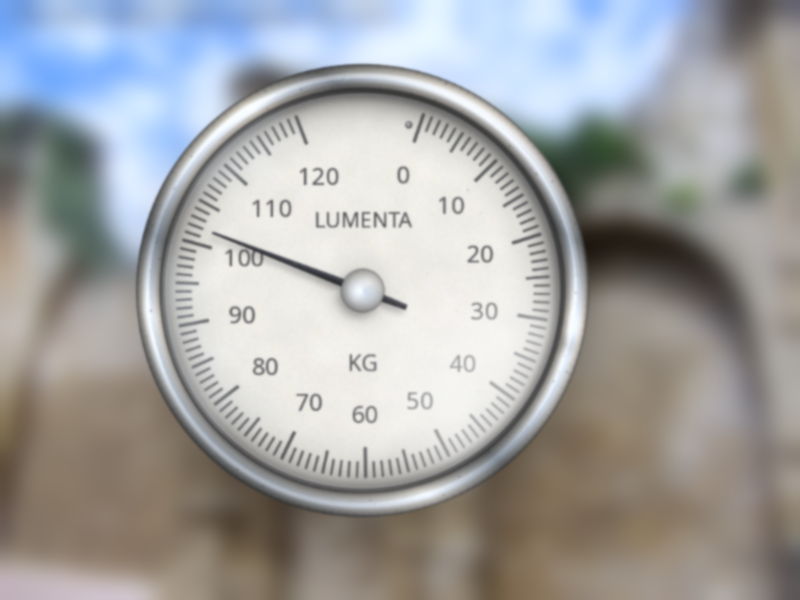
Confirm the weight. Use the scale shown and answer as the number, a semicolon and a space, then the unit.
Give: 102; kg
